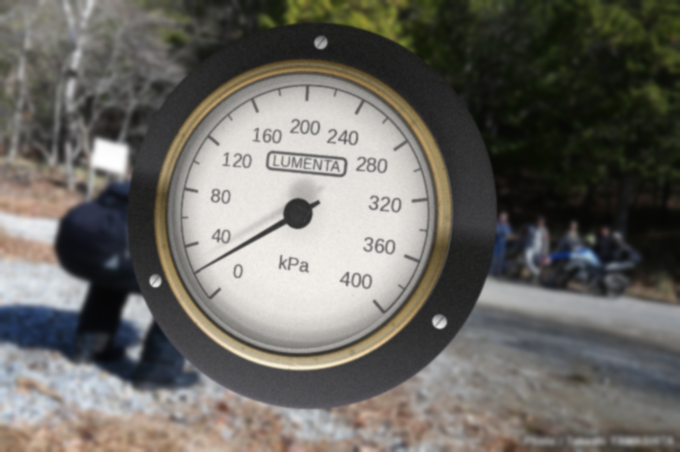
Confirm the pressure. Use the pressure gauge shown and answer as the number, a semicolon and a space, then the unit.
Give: 20; kPa
